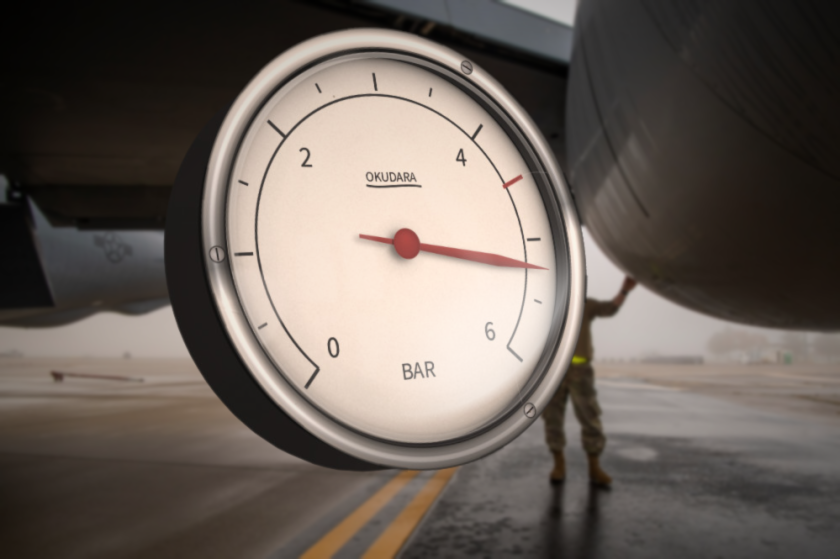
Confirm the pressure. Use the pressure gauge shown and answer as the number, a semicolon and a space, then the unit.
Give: 5.25; bar
